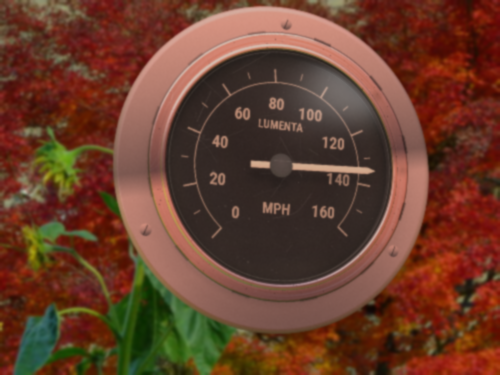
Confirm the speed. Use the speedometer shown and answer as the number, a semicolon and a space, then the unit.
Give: 135; mph
